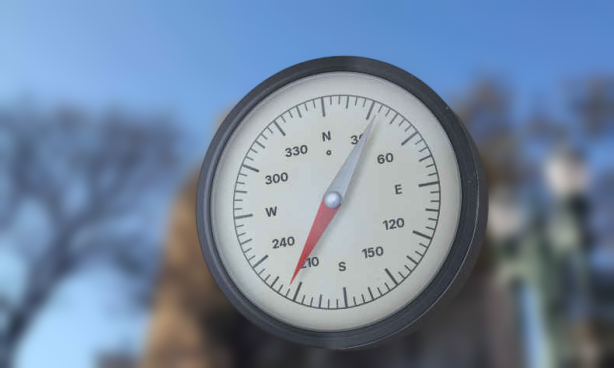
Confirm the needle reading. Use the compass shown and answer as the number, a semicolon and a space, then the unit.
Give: 215; °
